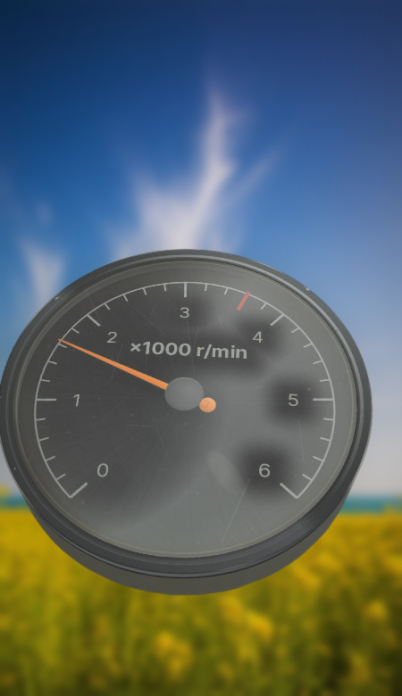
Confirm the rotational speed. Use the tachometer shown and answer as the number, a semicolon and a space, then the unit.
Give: 1600; rpm
